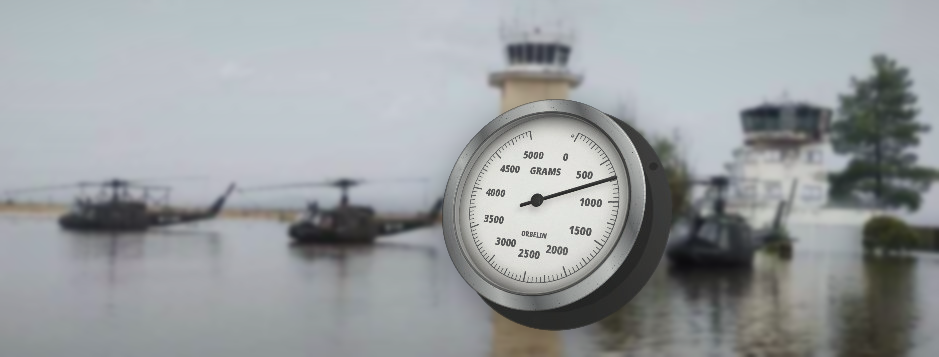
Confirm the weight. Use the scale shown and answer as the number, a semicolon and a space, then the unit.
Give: 750; g
